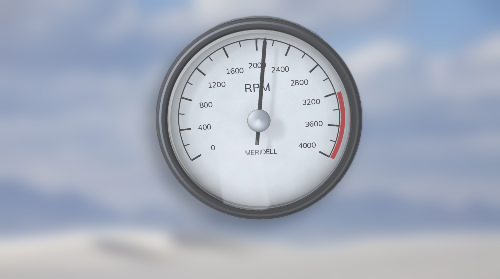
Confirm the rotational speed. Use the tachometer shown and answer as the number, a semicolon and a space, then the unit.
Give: 2100; rpm
